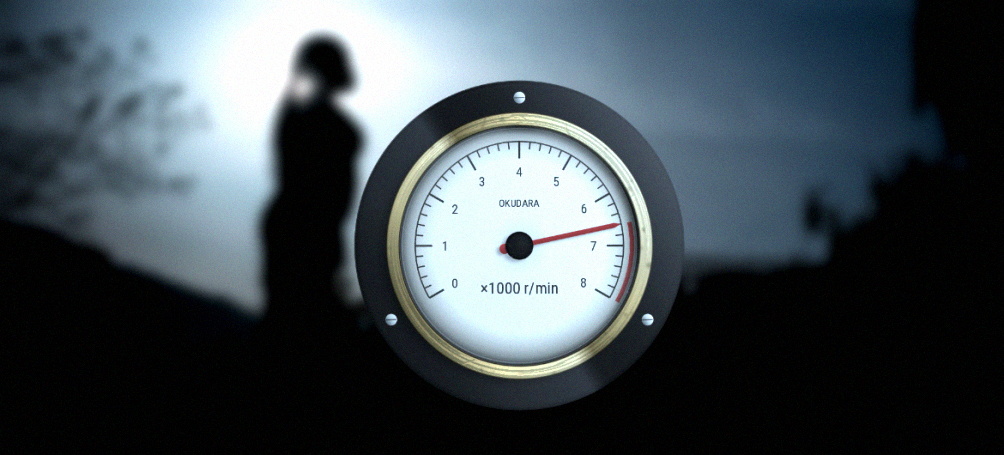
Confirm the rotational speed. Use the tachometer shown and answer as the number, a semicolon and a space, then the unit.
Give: 6600; rpm
